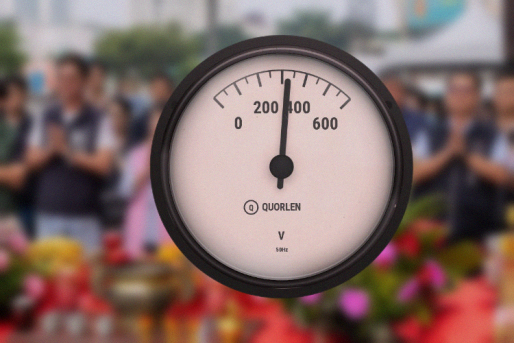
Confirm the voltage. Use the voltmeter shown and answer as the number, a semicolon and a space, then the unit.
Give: 325; V
